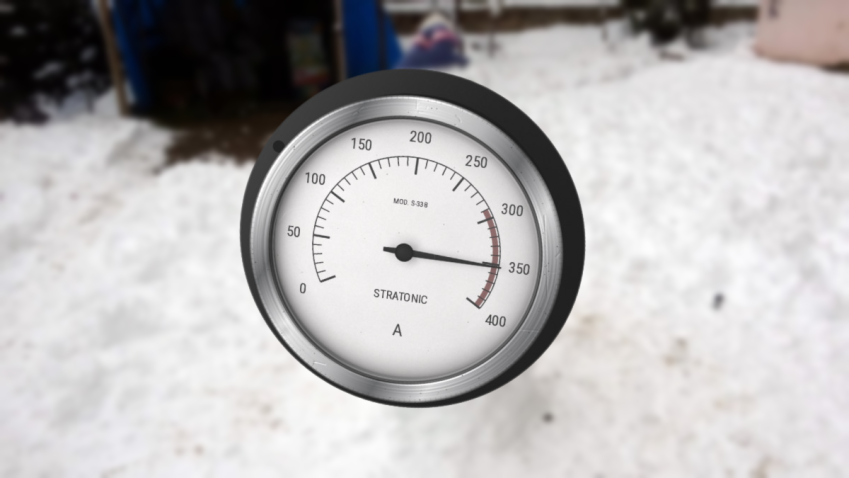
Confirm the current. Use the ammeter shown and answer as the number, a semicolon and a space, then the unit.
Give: 350; A
